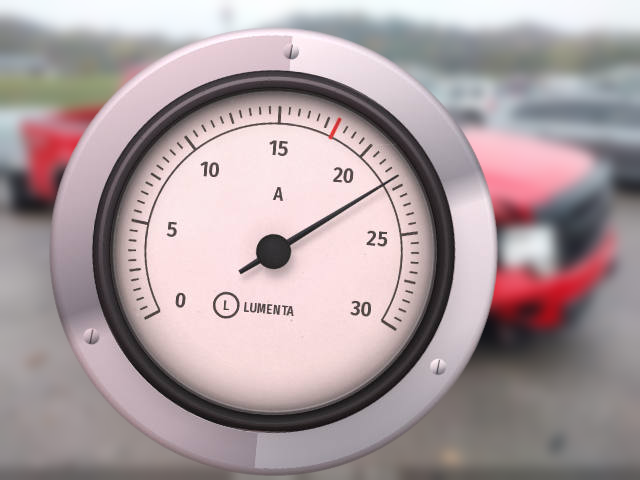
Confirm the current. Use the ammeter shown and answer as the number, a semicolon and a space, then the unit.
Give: 22; A
